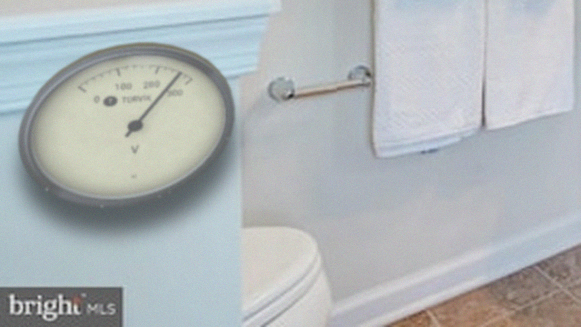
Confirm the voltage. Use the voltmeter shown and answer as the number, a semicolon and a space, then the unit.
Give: 260; V
